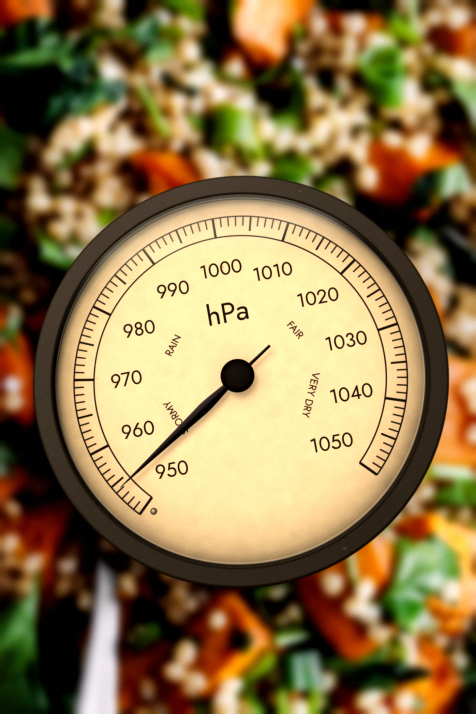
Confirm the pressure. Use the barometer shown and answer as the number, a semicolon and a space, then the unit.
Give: 954; hPa
